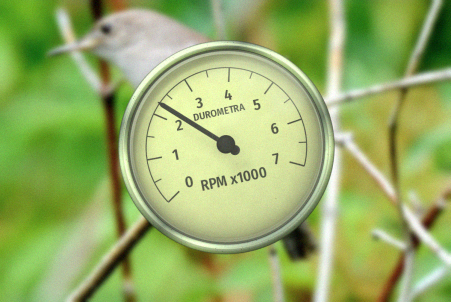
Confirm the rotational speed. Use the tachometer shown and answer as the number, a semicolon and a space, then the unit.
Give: 2250; rpm
